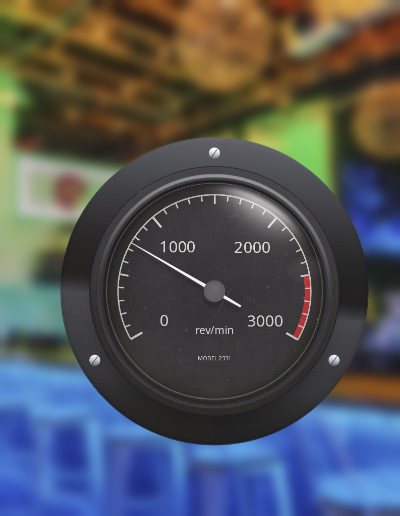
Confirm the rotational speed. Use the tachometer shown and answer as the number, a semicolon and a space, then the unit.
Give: 750; rpm
